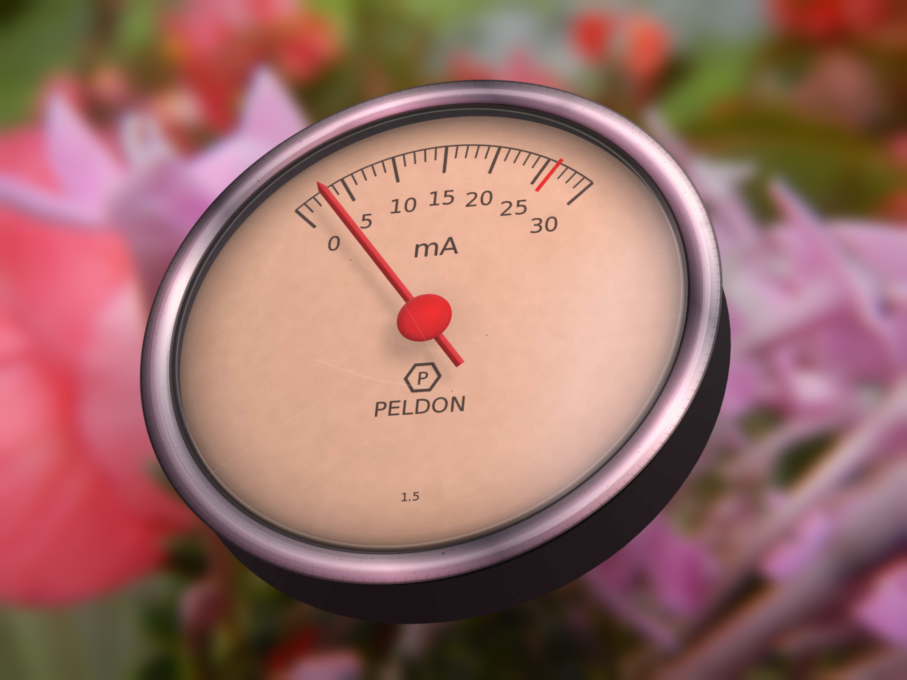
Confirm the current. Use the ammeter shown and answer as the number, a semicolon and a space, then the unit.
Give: 3; mA
